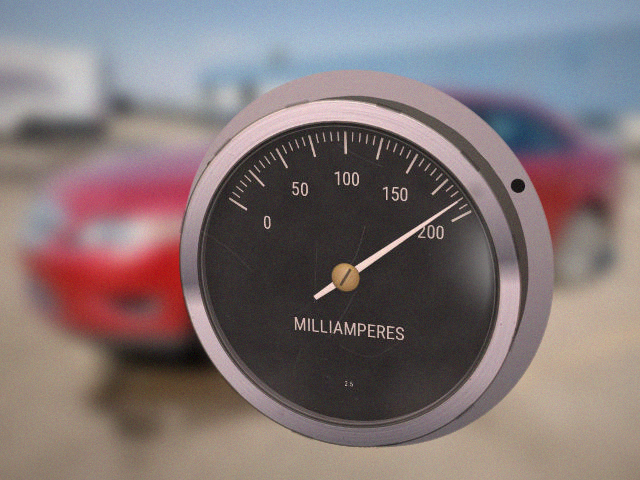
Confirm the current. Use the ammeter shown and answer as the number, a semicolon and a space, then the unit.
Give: 190; mA
